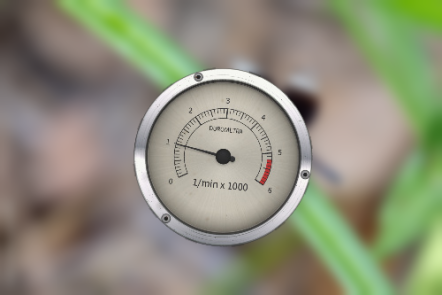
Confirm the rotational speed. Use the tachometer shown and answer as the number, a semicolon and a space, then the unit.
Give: 1000; rpm
